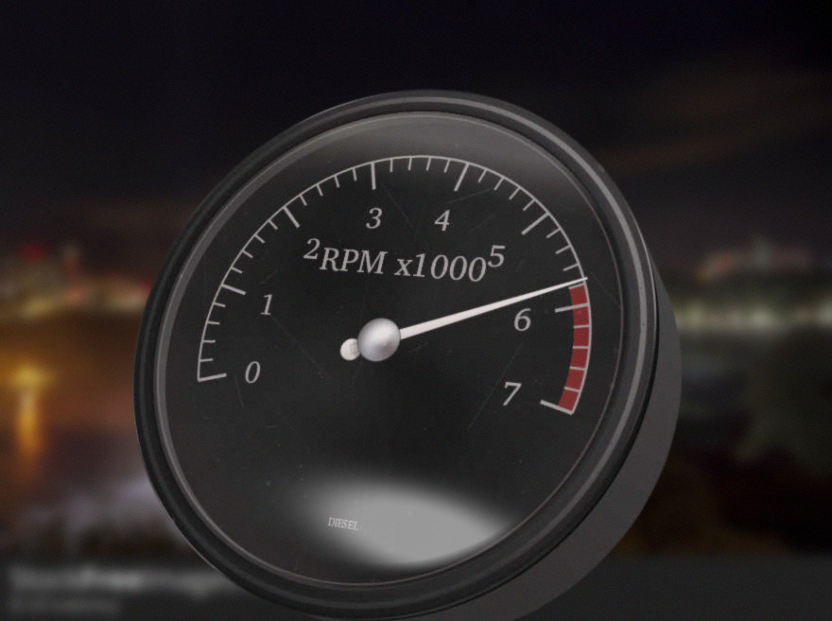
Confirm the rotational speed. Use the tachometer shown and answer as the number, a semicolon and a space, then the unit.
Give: 5800; rpm
